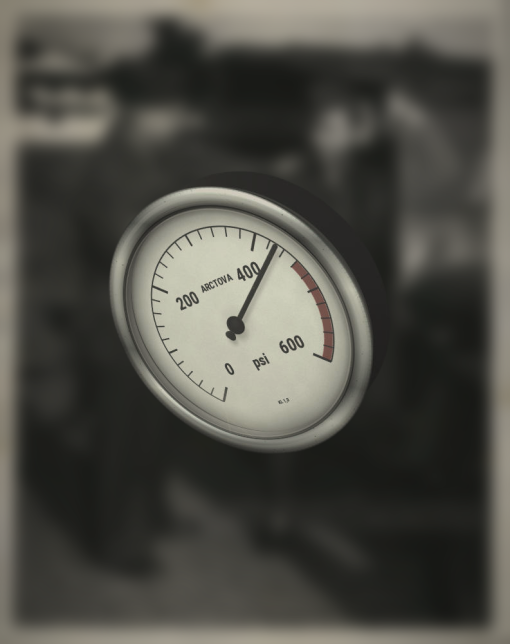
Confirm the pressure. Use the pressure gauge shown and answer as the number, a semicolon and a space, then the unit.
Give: 430; psi
